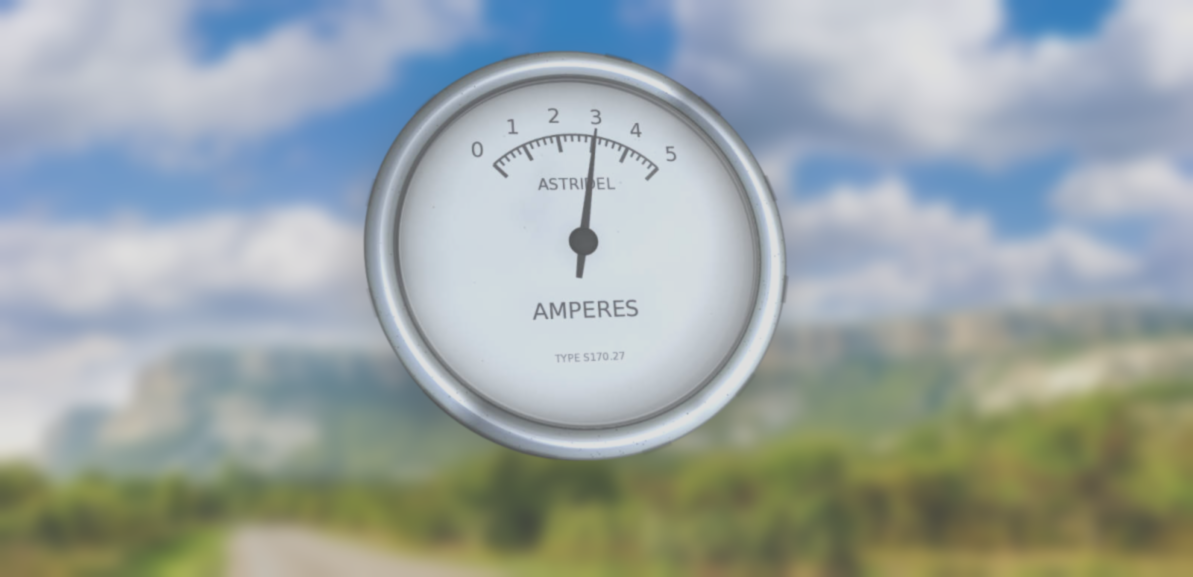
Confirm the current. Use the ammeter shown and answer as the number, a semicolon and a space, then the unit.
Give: 3; A
